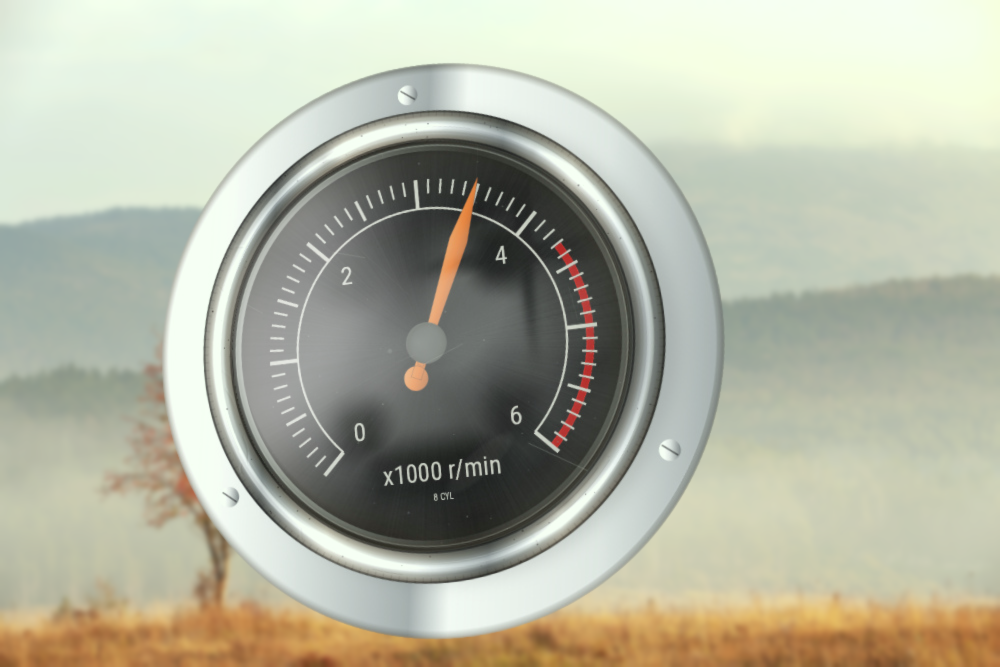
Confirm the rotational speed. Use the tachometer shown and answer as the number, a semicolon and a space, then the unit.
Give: 3500; rpm
